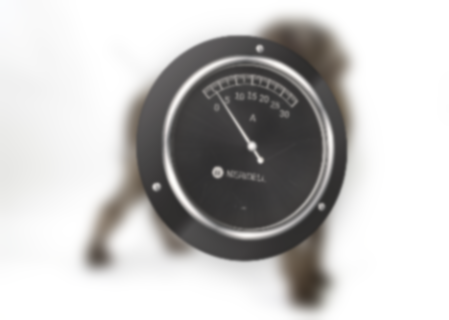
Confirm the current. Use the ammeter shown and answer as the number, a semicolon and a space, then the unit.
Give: 2.5; A
